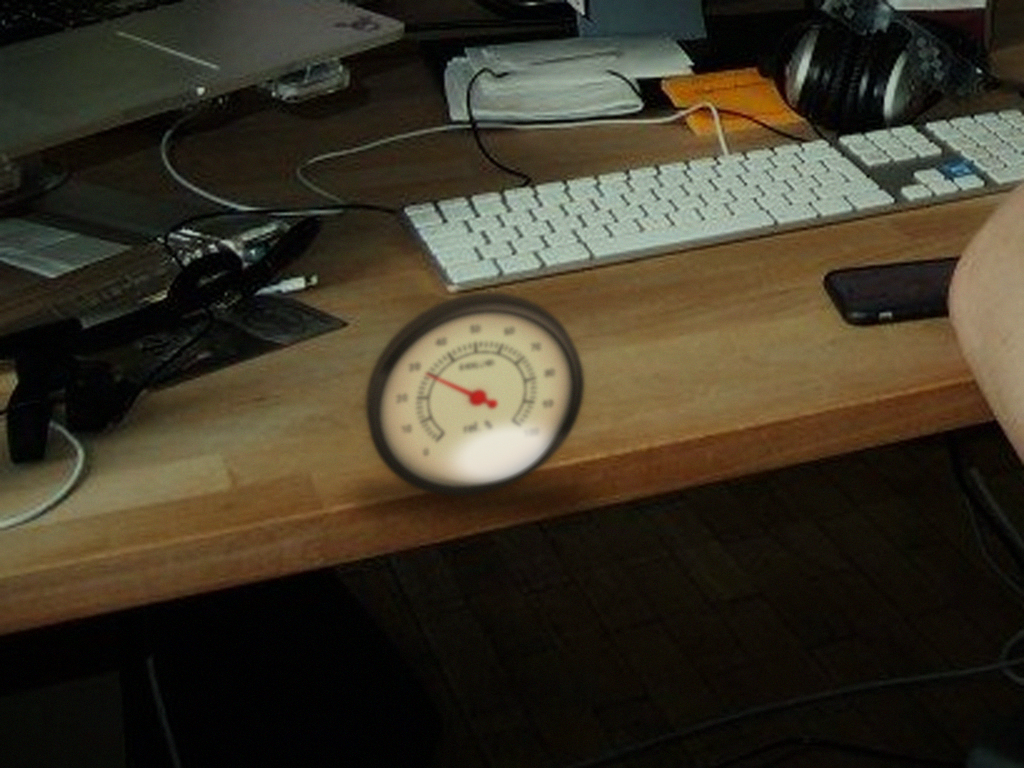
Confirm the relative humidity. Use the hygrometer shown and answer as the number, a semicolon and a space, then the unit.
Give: 30; %
